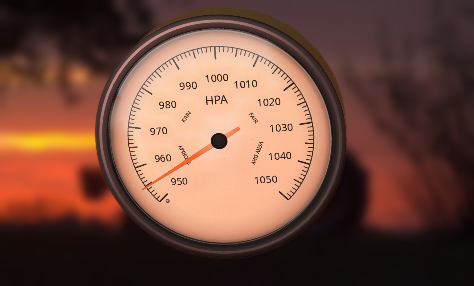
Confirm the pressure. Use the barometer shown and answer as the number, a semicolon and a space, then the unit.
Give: 955; hPa
